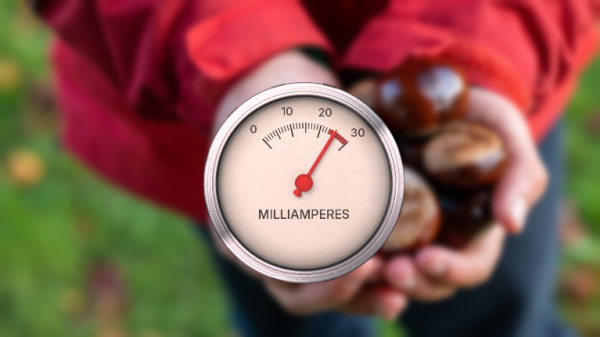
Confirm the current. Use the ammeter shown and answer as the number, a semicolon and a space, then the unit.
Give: 25; mA
